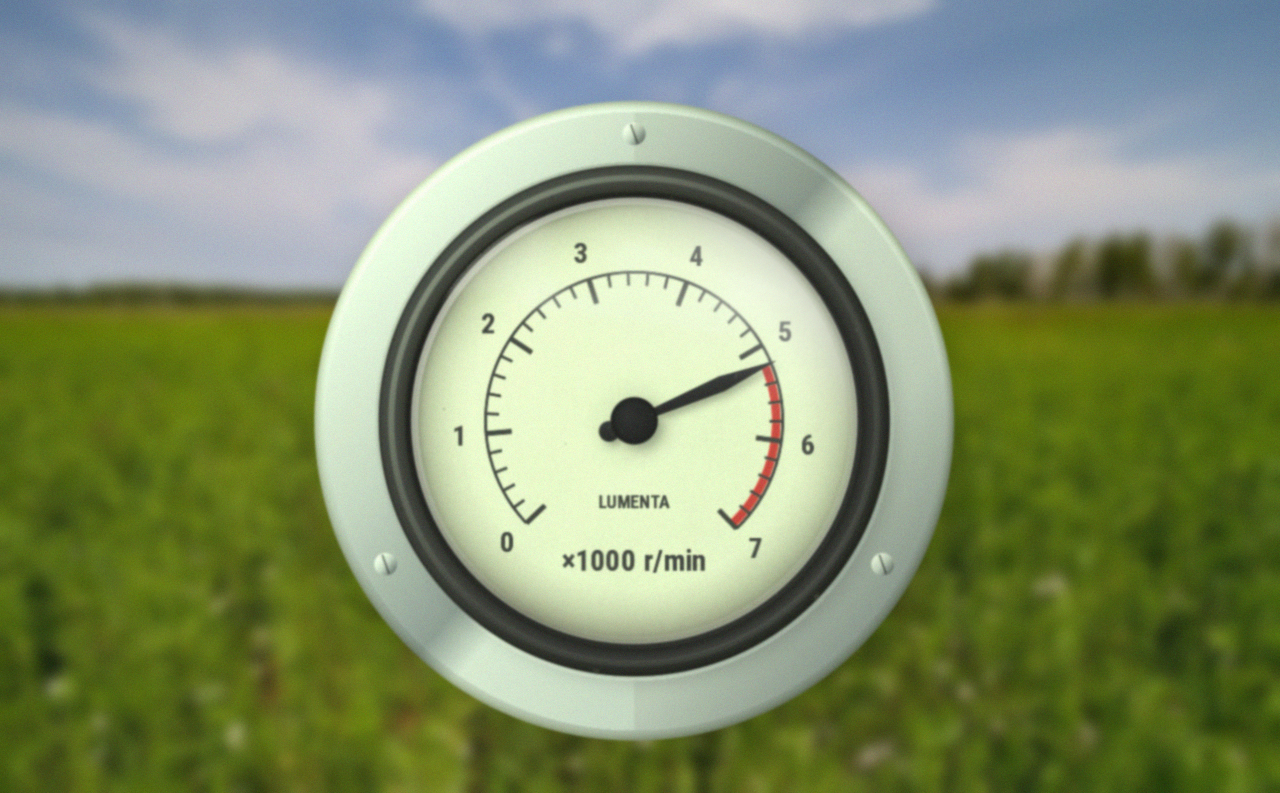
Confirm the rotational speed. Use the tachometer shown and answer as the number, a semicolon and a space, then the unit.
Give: 5200; rpm
